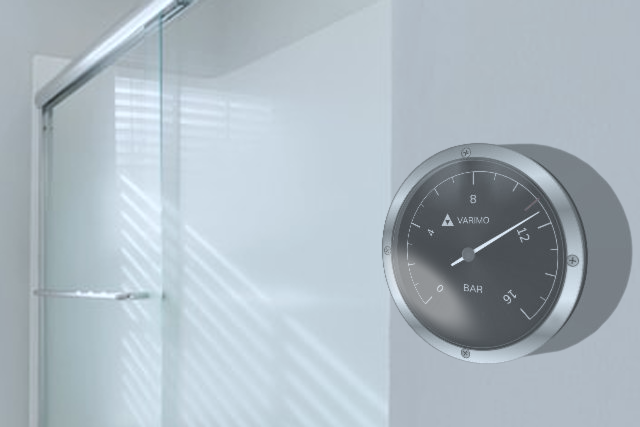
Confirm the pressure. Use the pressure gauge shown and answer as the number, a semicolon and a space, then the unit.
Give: 11.5; bar
